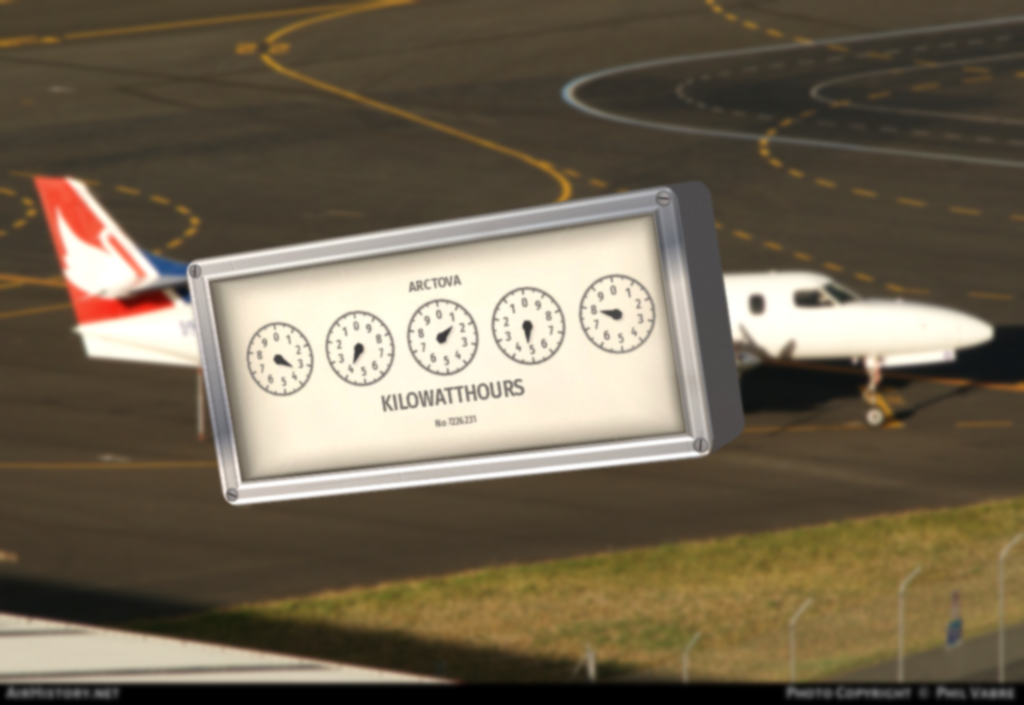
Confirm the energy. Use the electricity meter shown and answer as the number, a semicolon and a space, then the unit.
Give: 34148; kWh
